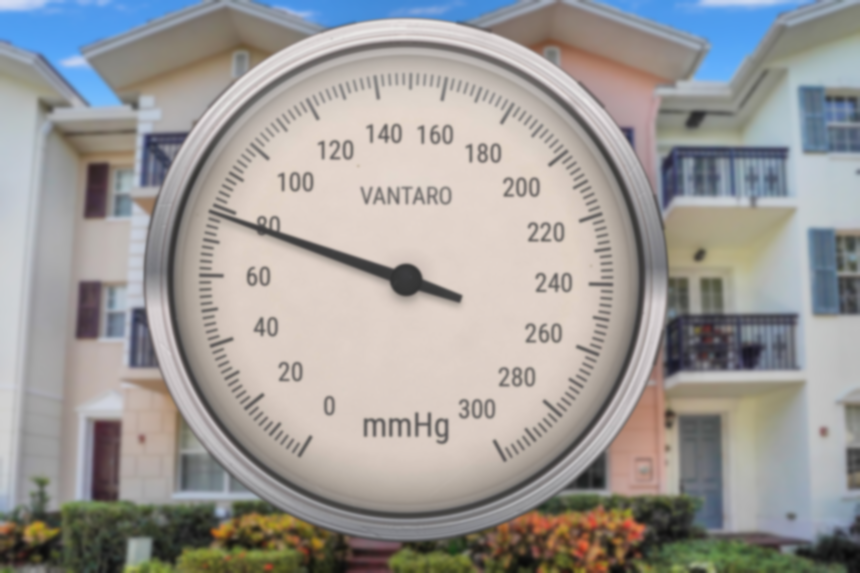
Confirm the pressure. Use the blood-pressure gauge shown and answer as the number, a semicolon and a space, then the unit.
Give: 78; mmHg
